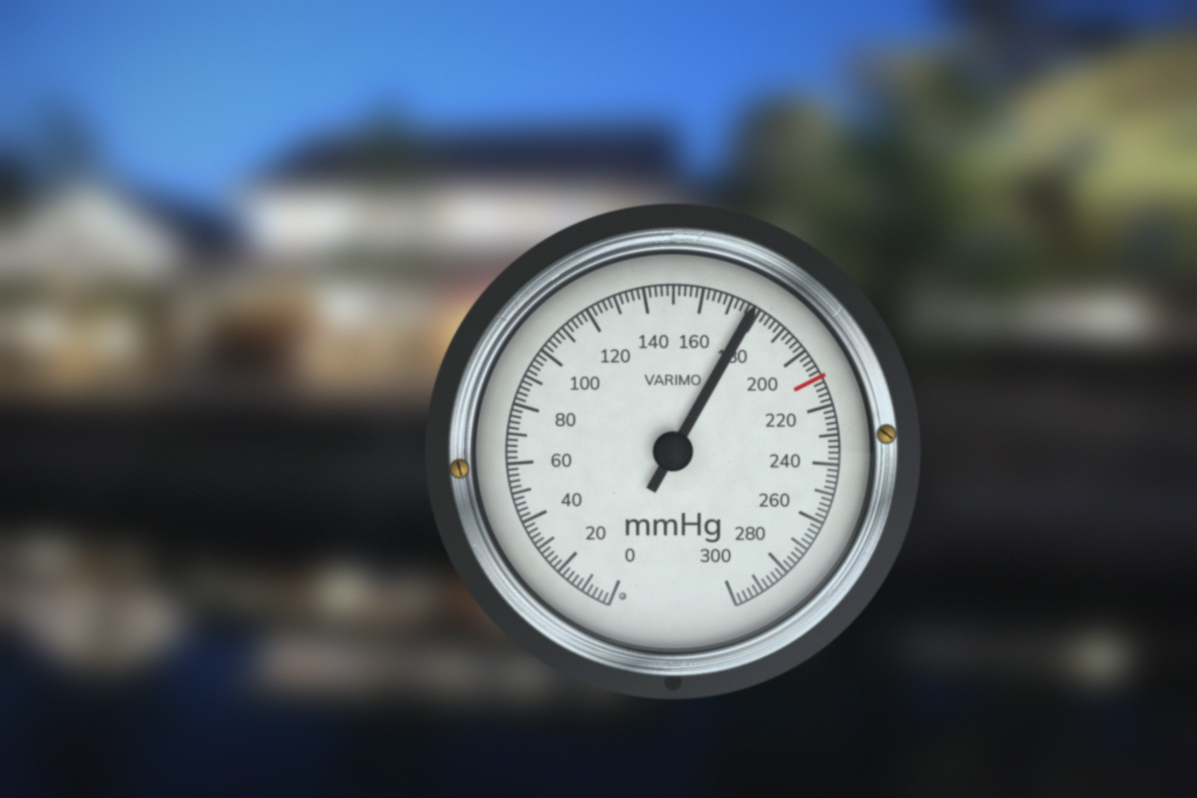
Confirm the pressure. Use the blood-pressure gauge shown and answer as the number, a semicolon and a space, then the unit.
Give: 178; mmHg
